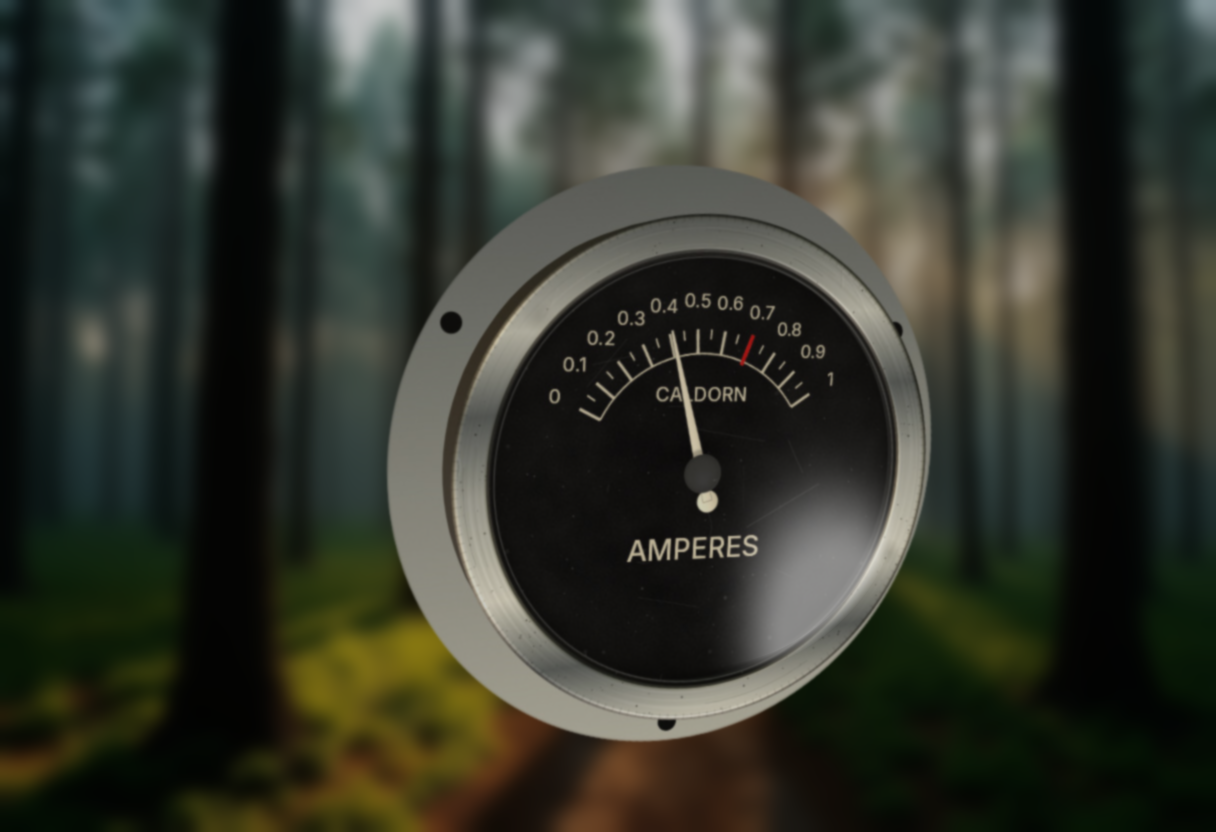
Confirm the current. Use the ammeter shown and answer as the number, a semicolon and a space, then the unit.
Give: 0.4; A
